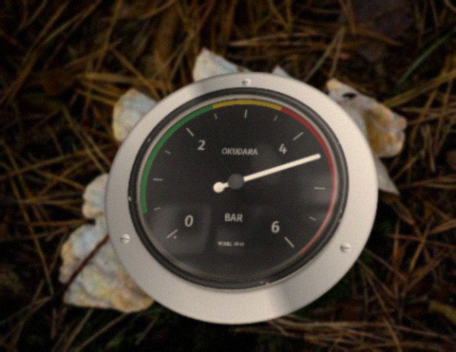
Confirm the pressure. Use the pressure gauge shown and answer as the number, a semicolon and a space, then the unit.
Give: 4.5; bar
